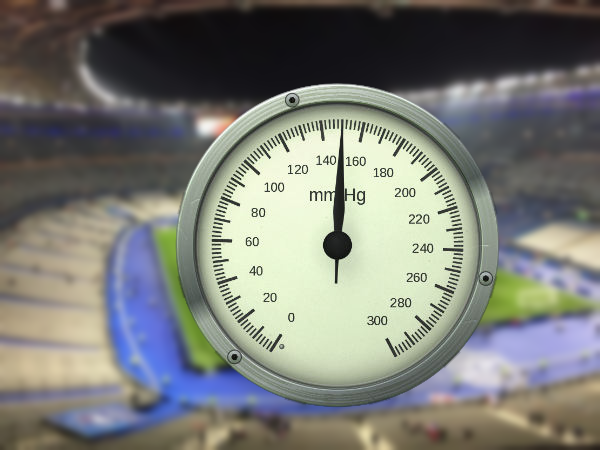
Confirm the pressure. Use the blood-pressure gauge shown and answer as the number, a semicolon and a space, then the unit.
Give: 150; mmHg
